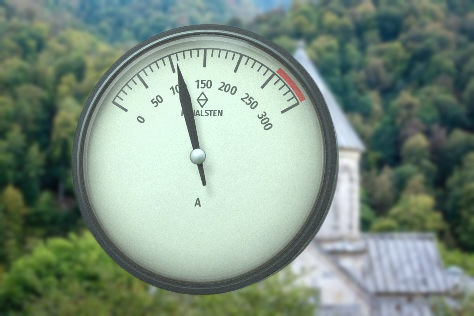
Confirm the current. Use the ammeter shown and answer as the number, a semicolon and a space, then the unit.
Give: 110; A
